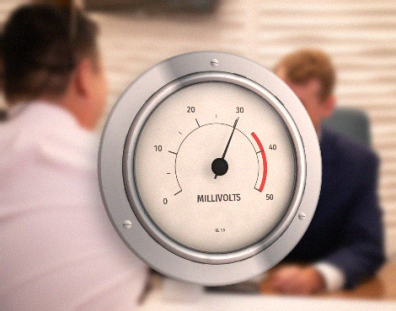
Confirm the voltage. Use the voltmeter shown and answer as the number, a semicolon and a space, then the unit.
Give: 30; mV
